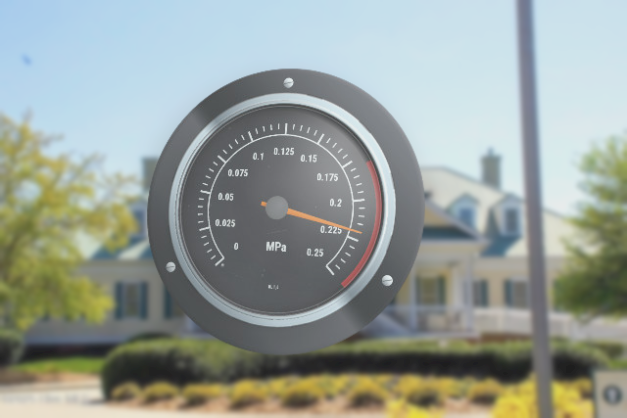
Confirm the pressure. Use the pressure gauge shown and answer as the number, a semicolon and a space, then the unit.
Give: 0.22; MPa
